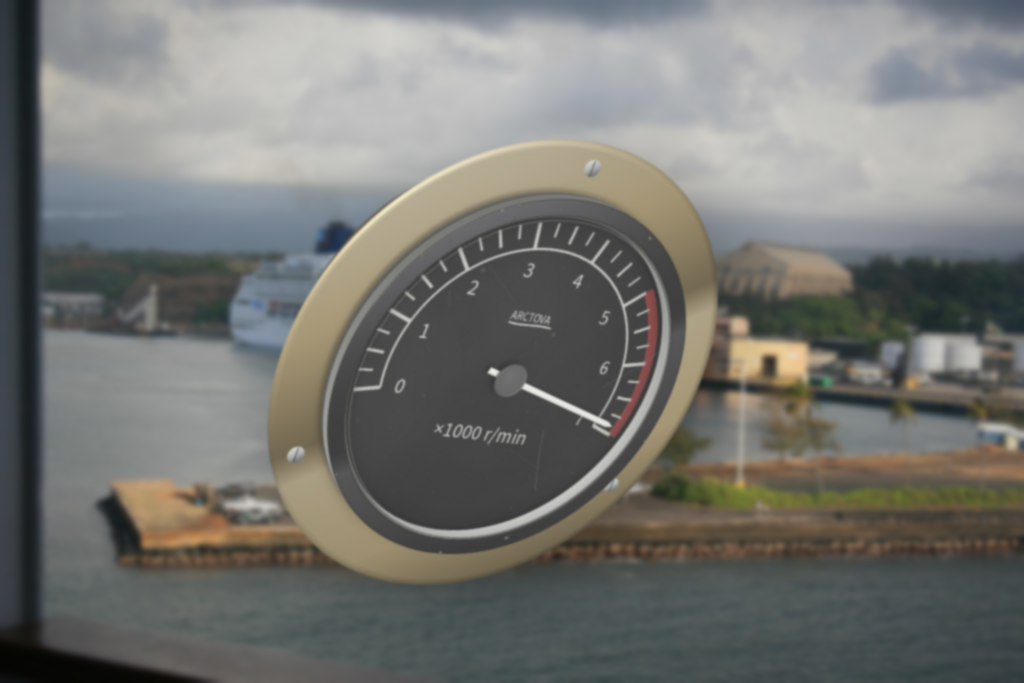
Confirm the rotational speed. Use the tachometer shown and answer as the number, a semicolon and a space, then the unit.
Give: 6875; rpm
